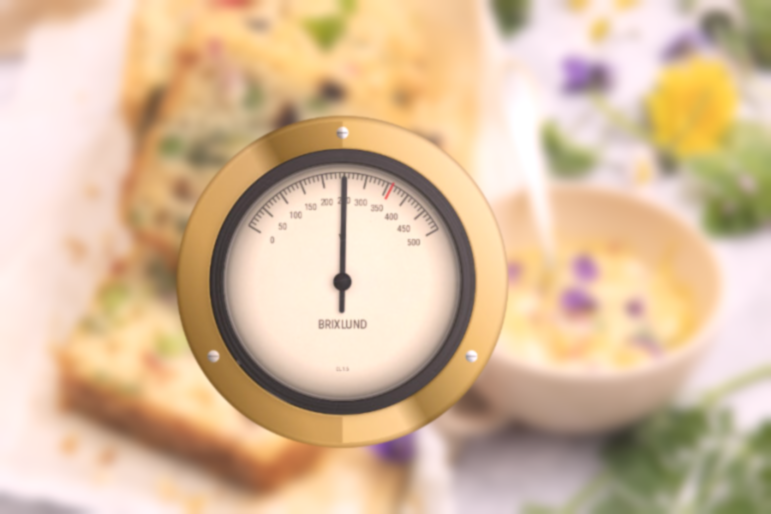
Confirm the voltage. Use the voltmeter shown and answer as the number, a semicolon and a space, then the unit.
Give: 250; V
